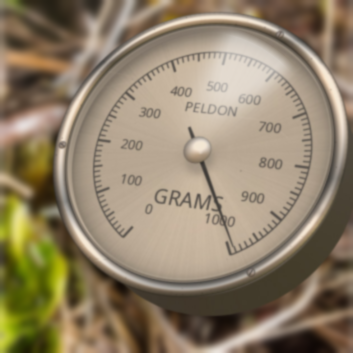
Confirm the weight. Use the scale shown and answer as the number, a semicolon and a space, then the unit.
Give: 990; g
